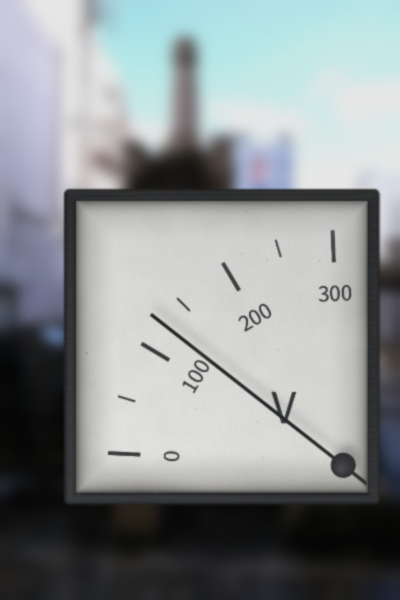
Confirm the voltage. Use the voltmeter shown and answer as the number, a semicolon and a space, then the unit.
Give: 125; V
